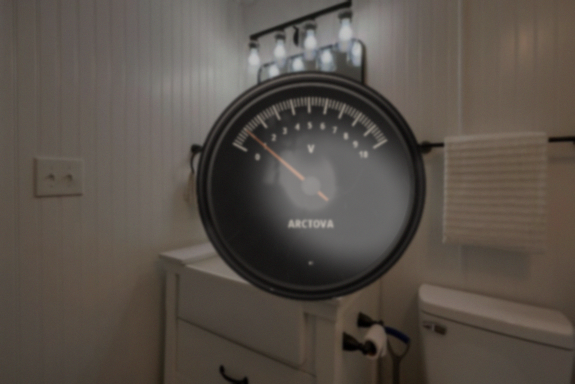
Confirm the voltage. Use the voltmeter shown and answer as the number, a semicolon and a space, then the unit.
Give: 1; V
